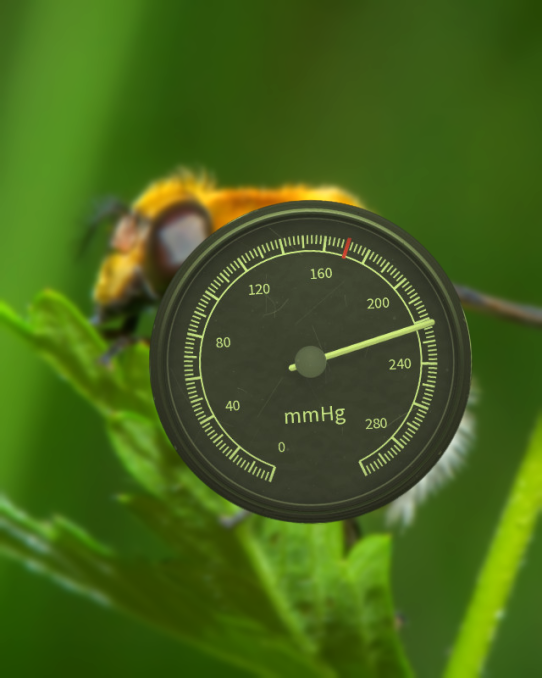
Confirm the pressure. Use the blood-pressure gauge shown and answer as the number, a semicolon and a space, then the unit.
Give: 222; mmHg
